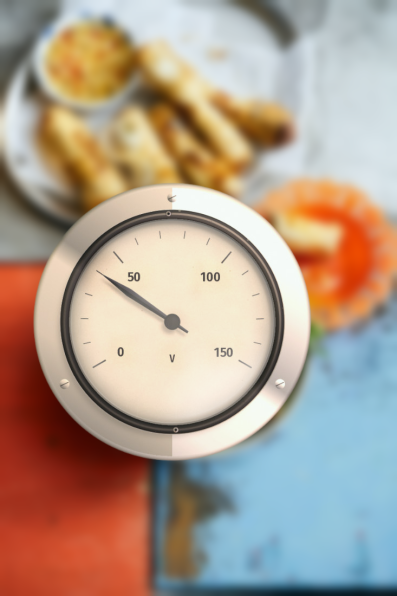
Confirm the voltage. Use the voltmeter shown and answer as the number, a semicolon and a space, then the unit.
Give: 40; V
